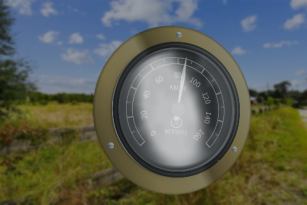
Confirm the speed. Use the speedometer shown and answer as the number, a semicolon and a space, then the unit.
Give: 85; km/h
